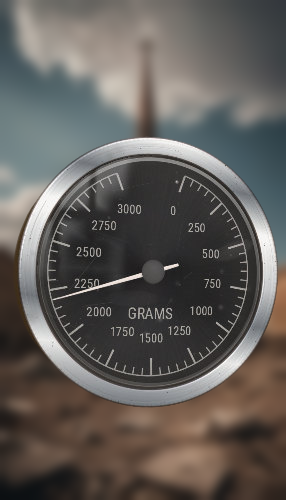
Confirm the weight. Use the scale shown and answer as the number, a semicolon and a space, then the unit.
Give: 2200; g
